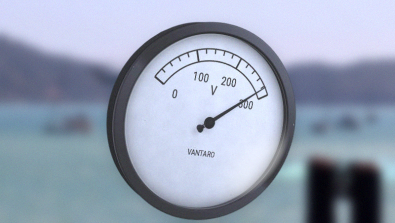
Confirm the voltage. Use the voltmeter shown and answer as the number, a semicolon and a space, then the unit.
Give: 280; V
